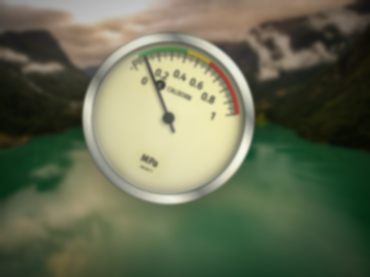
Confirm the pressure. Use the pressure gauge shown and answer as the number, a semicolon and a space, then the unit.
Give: 0.1; MPa
